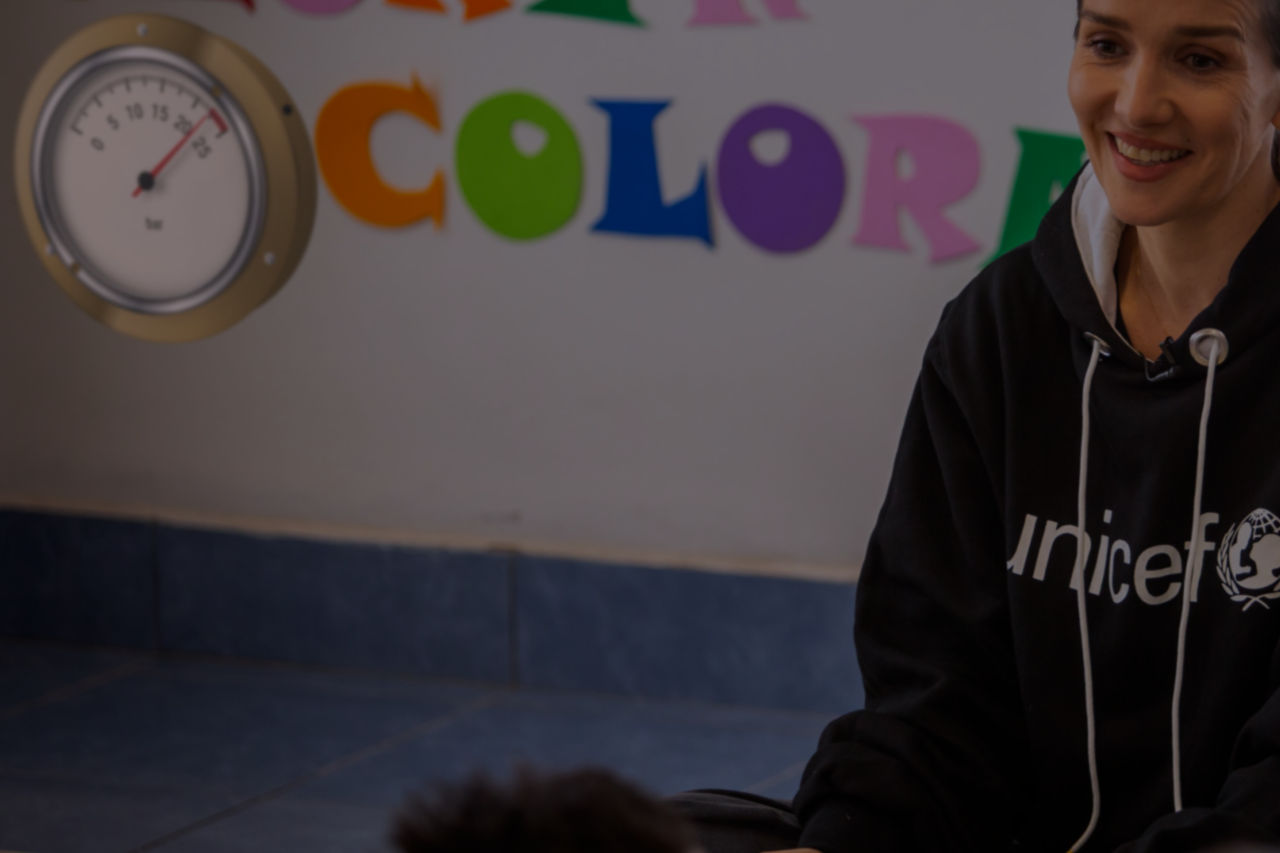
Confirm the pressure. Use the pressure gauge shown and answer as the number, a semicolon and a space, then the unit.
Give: 22.5; bar
